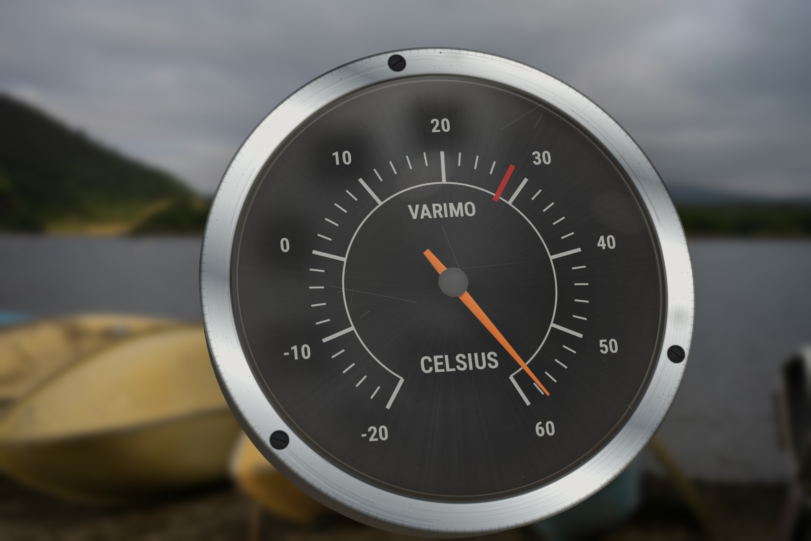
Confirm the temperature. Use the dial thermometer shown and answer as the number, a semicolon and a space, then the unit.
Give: 58; °C
